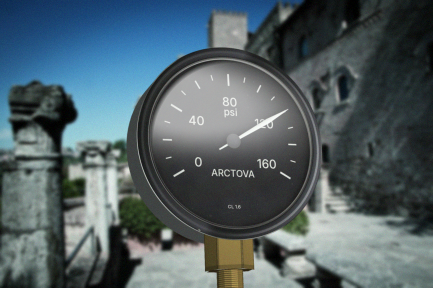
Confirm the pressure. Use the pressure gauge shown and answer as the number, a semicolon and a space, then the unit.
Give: 120; psi
